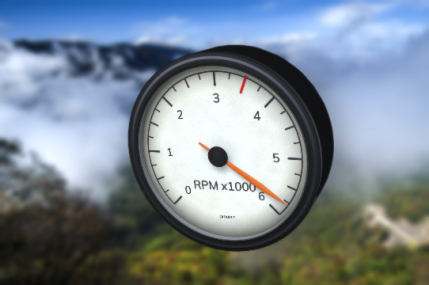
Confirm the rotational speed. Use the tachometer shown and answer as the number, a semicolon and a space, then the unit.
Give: 5750; rpm
